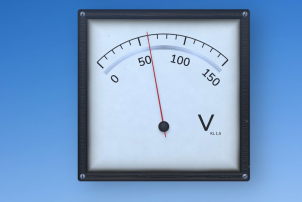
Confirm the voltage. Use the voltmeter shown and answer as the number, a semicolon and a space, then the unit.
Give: 60; V
